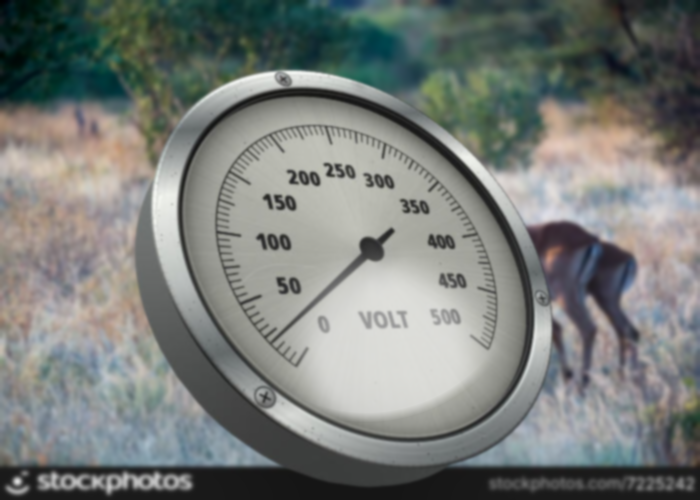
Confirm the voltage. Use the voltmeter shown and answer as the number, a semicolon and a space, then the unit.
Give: 20; V
